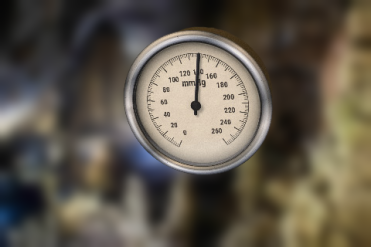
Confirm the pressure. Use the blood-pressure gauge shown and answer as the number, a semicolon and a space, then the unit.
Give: 140; mmHg
